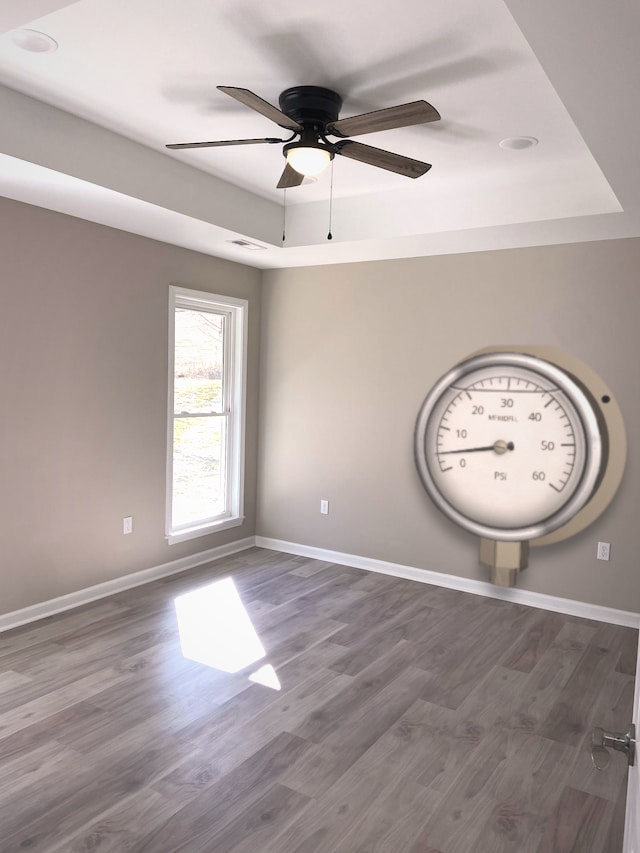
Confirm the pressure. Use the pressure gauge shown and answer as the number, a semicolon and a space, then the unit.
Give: 4; psi
